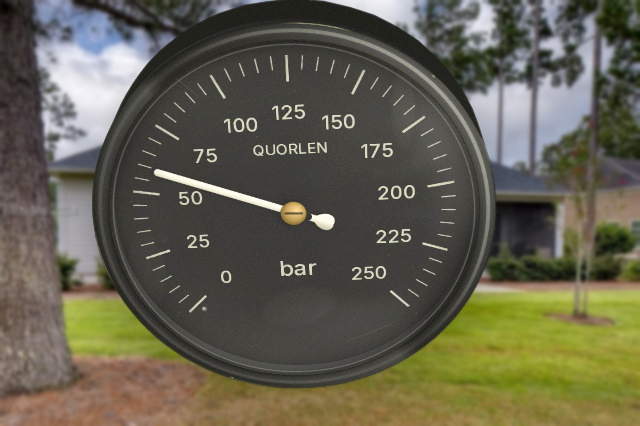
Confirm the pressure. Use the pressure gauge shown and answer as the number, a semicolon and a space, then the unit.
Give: 60; bar
